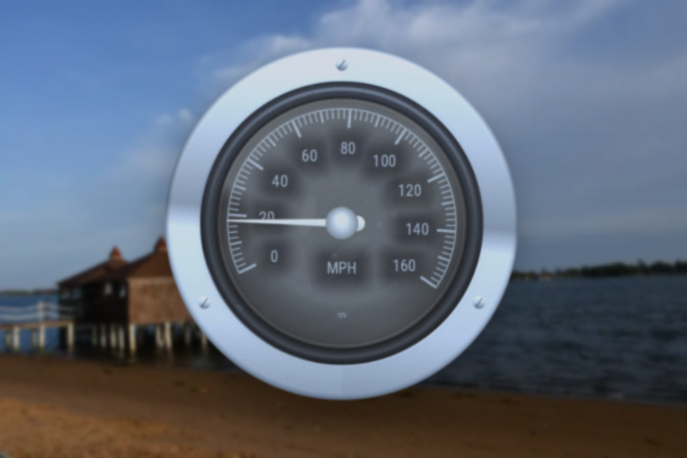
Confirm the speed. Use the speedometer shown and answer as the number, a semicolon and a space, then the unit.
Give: 18; mph
